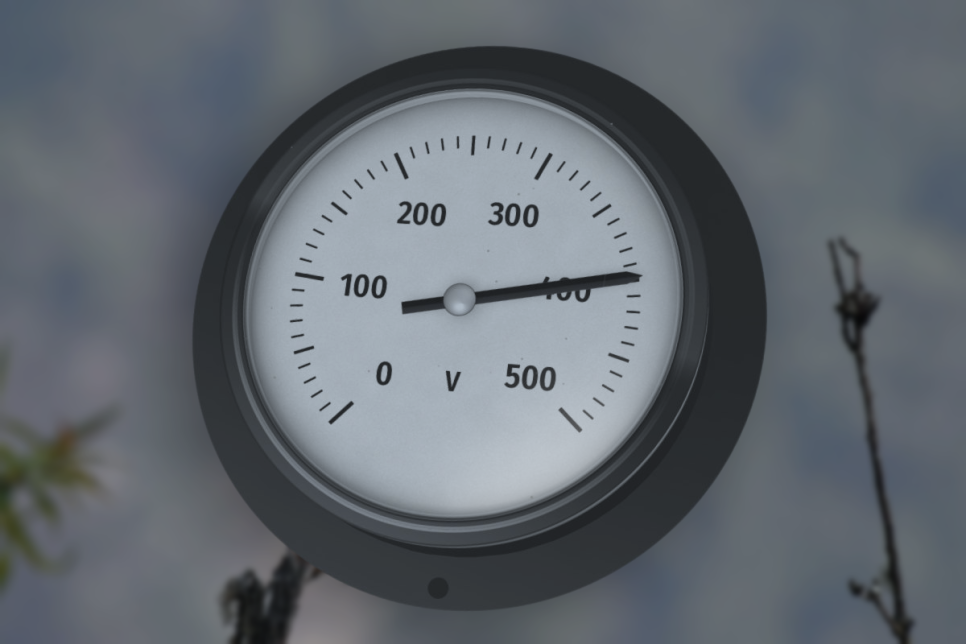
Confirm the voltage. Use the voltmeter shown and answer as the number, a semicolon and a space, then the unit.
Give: 400; V
